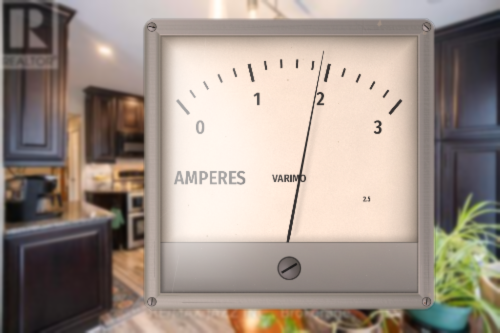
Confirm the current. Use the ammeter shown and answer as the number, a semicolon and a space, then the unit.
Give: 1.9; A
